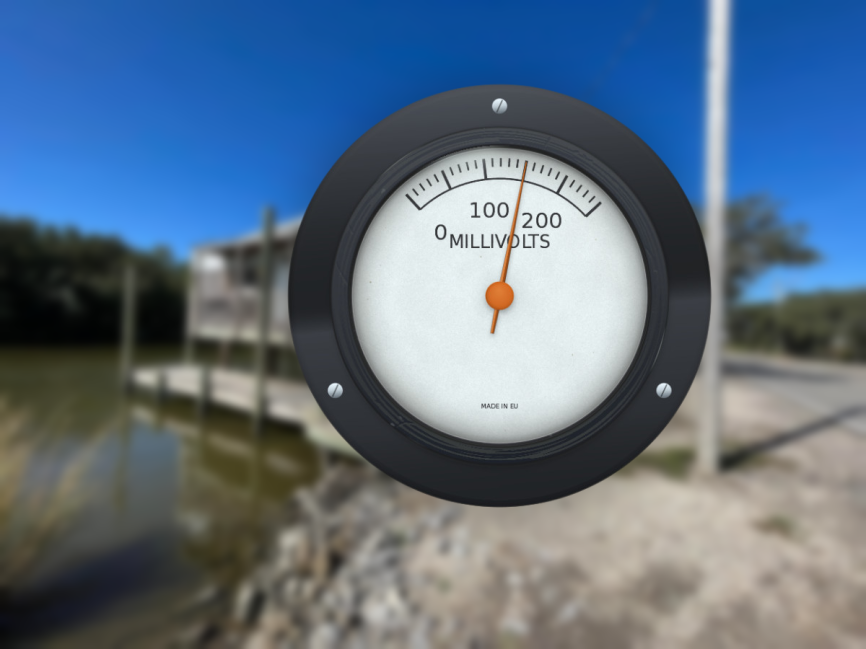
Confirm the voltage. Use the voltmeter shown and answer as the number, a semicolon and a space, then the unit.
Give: 150; mV
